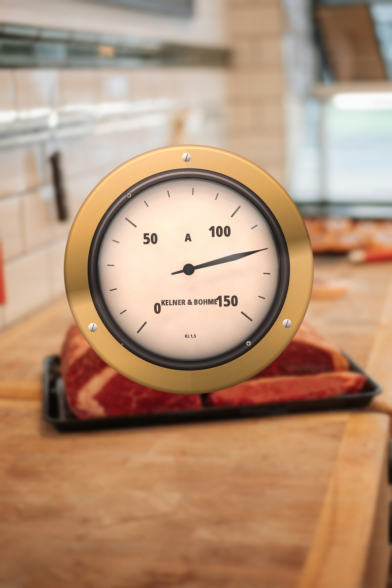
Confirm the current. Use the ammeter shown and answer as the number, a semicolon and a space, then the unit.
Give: 120; A
